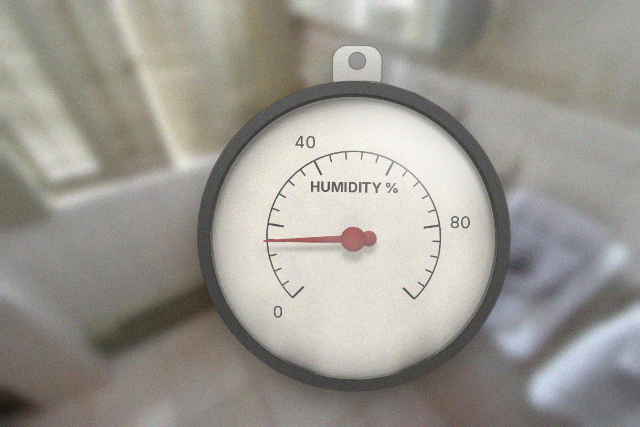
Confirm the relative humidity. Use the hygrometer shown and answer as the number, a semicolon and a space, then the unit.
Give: 16; %
